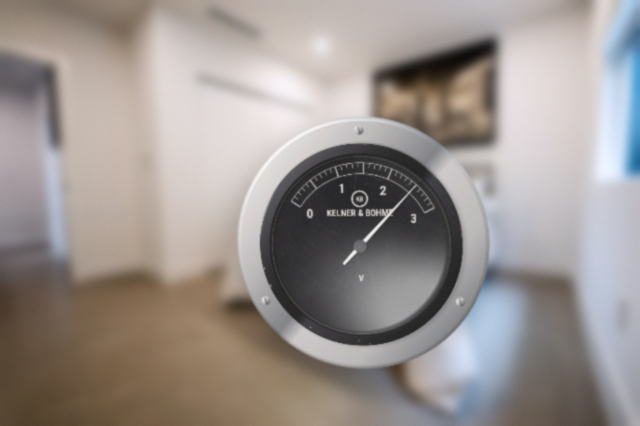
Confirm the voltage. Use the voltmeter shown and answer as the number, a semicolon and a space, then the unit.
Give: 2.5; V
